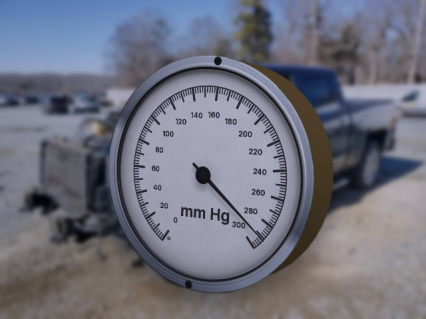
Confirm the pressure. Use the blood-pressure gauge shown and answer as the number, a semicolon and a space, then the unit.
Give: 290; mmHg
